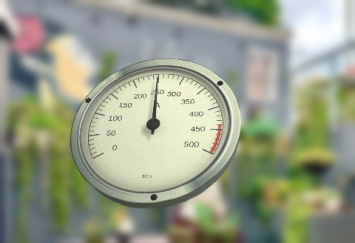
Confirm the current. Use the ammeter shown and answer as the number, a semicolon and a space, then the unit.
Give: 250; A
